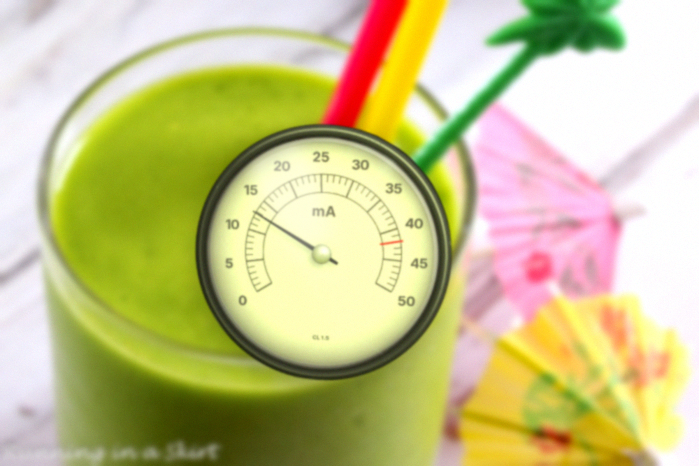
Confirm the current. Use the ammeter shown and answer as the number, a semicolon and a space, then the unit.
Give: 13; mA
